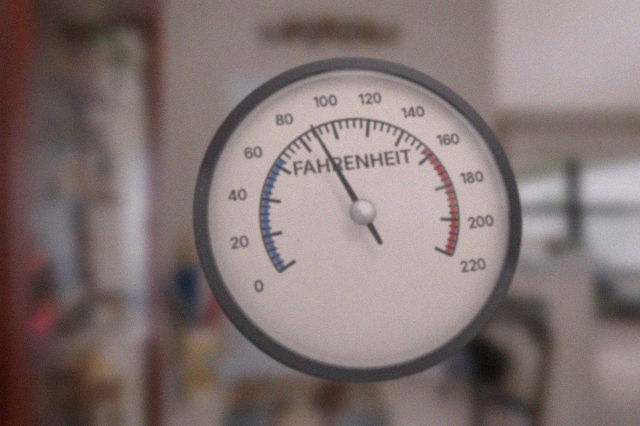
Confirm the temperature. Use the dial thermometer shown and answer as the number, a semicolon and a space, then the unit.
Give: 88; °F
